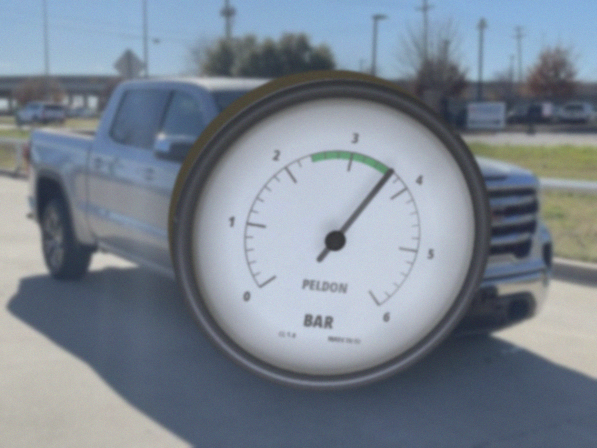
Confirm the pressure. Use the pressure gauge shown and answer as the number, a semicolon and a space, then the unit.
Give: 3.6; bar
